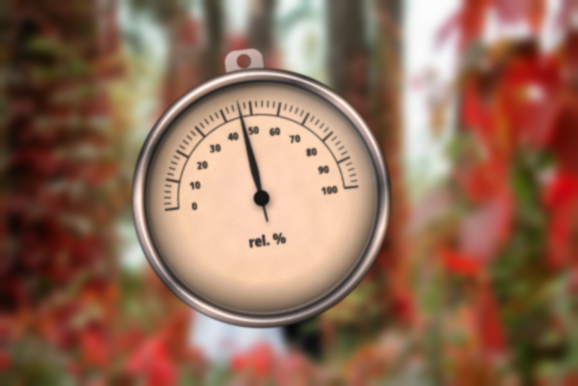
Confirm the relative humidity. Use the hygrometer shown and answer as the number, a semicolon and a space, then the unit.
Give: 46; %
